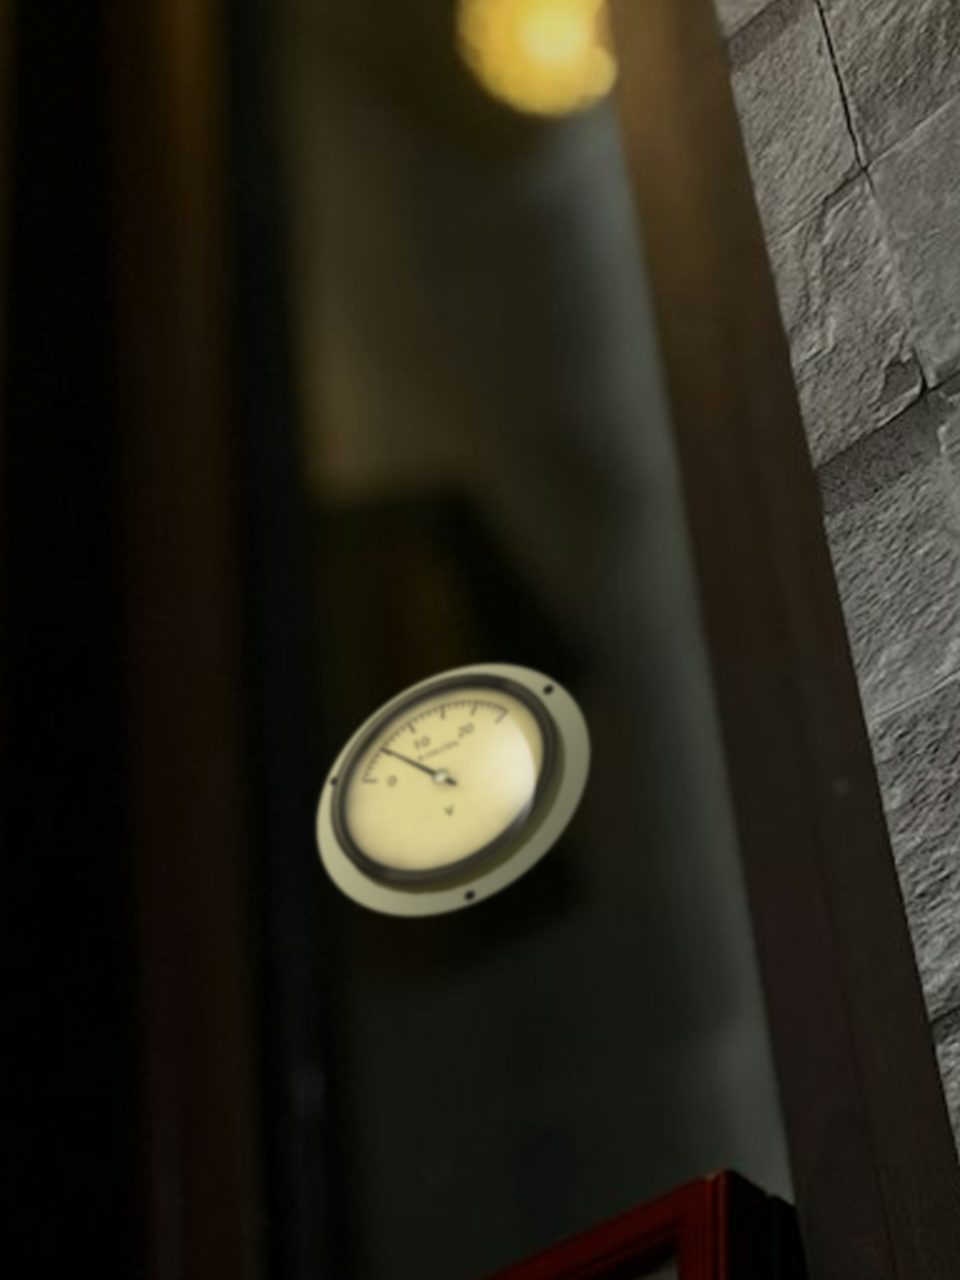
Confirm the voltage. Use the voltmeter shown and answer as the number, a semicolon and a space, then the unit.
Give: 5; V
